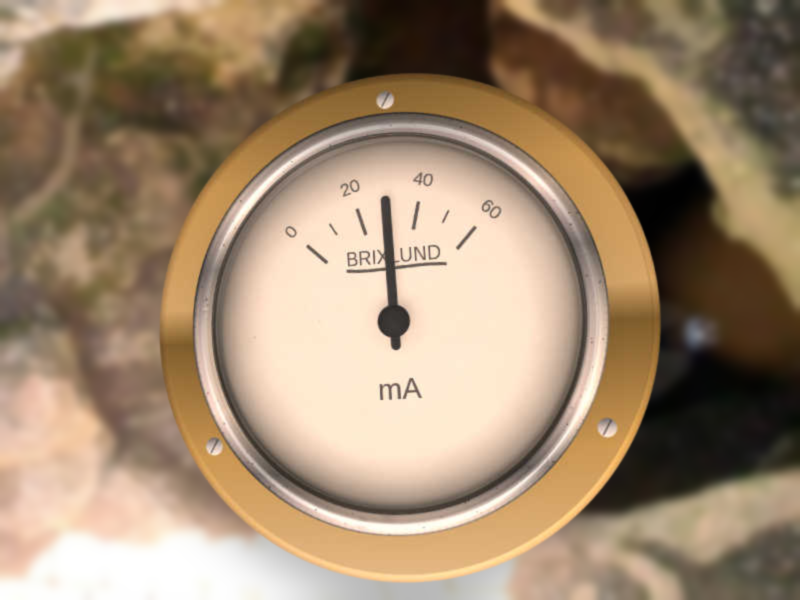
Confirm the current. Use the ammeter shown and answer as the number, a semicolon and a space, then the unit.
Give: 30; mA
